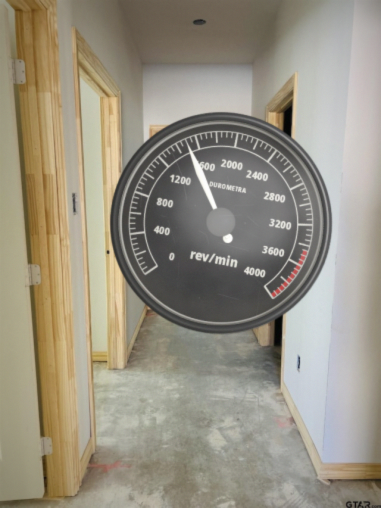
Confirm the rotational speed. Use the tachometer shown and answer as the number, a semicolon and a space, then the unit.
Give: 1500; rpm
